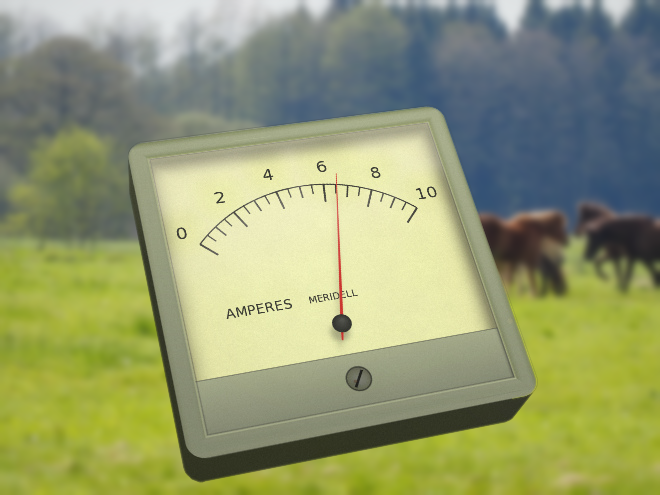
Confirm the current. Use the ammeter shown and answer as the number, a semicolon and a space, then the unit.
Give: 6.5; A
